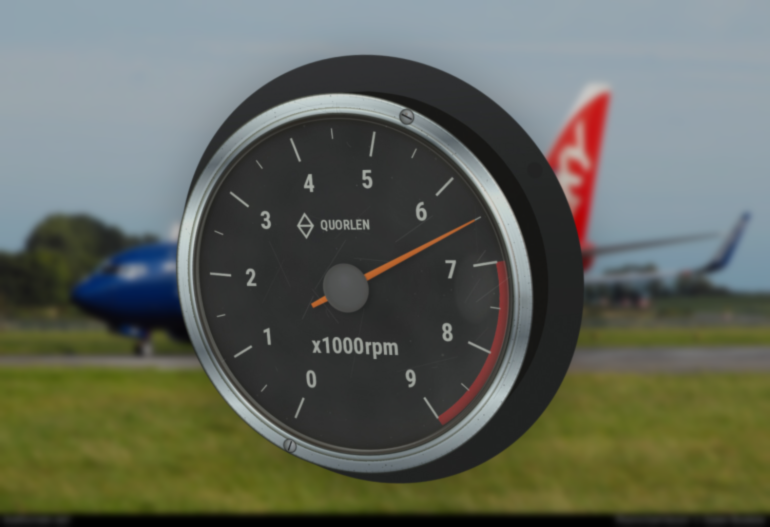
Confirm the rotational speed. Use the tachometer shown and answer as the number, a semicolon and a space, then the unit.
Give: 6500; rpm
